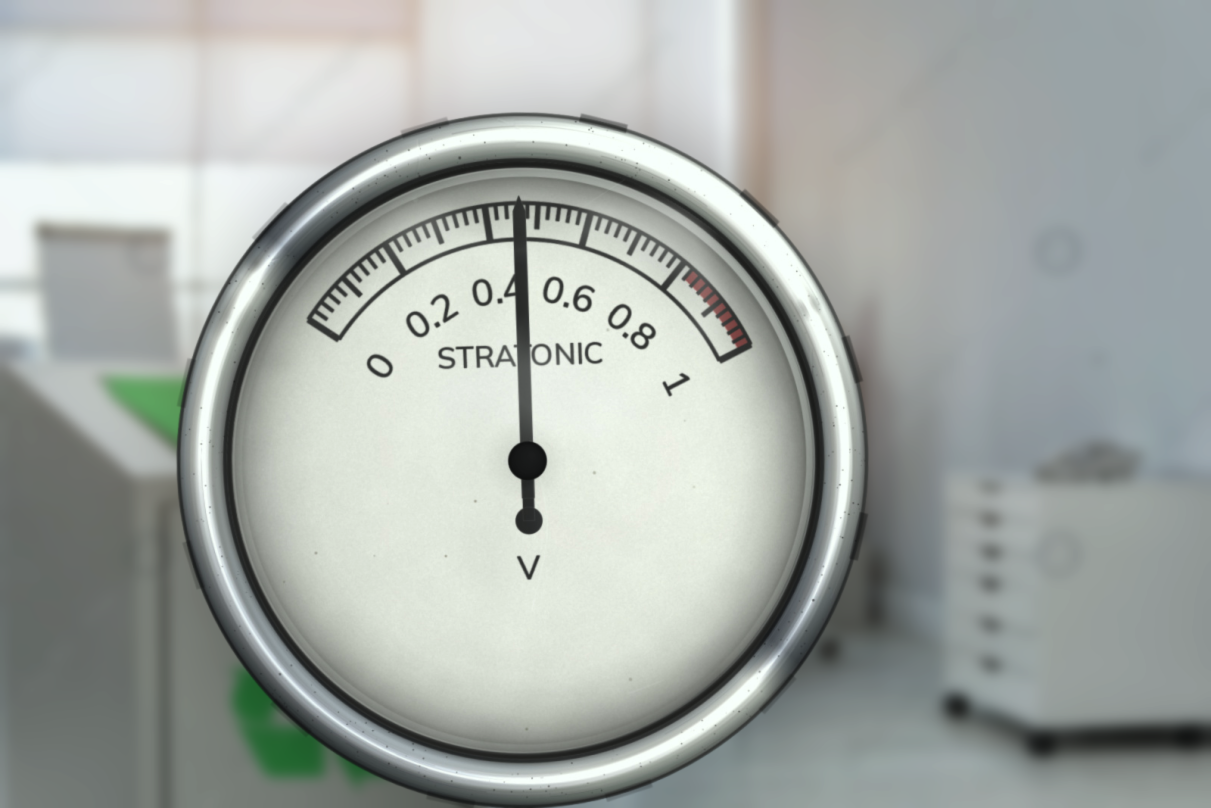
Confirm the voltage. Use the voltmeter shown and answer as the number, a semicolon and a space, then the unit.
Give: 0.46; V
